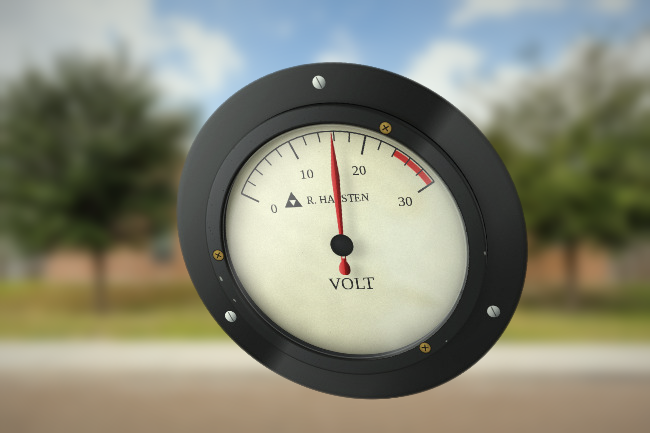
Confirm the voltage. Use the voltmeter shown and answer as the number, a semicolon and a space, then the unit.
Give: 16; V
